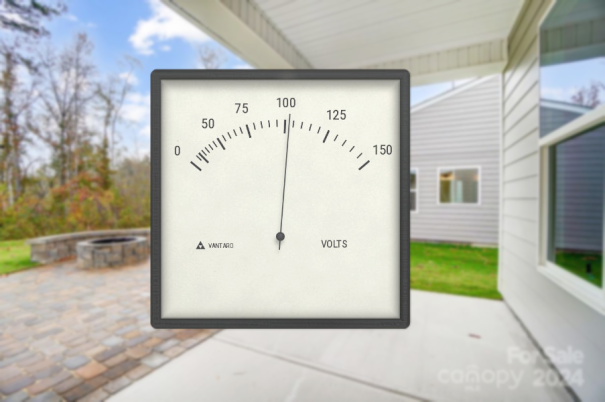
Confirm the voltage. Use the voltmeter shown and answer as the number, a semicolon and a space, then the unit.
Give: 102.5; V
